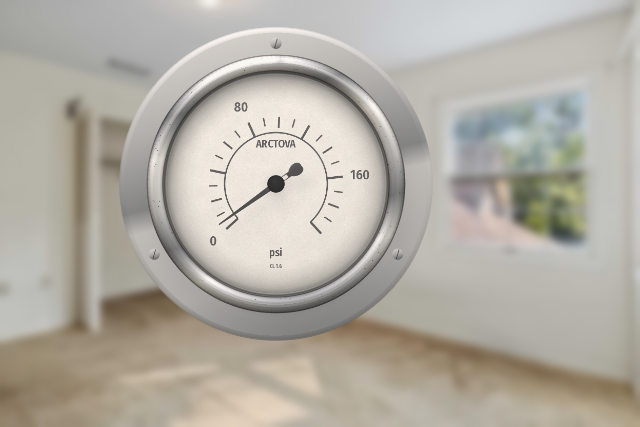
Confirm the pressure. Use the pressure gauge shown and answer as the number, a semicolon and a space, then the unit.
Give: 5; psi
